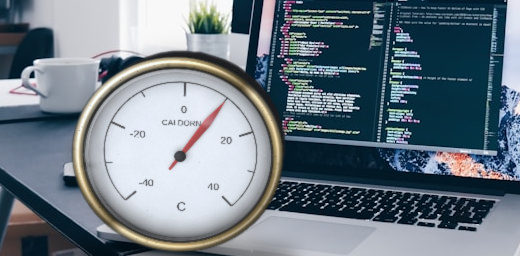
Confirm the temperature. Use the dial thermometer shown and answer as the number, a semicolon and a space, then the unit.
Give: 10; °C
